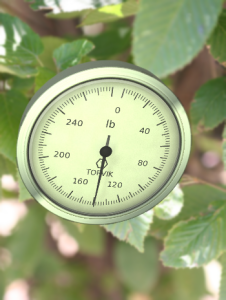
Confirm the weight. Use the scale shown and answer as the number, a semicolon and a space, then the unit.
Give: 140; lb
